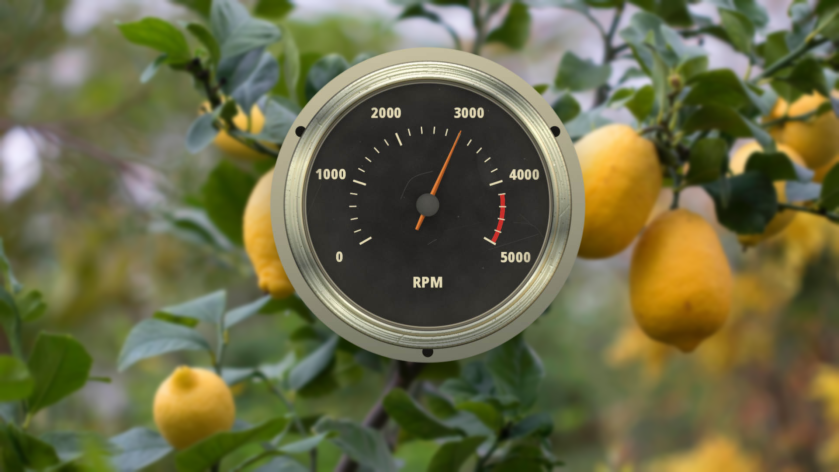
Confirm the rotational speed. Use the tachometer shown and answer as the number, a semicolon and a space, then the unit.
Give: 3000; rpm
